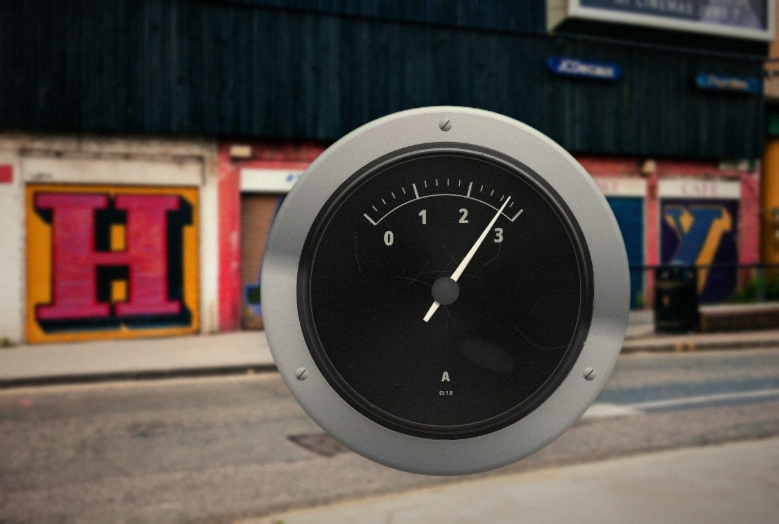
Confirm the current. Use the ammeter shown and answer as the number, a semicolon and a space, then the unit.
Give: 2.7; A
